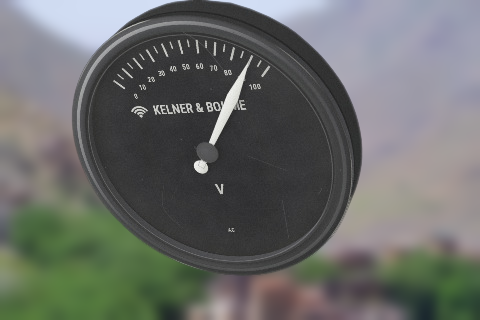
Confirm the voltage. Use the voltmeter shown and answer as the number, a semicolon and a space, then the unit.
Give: 90; V
